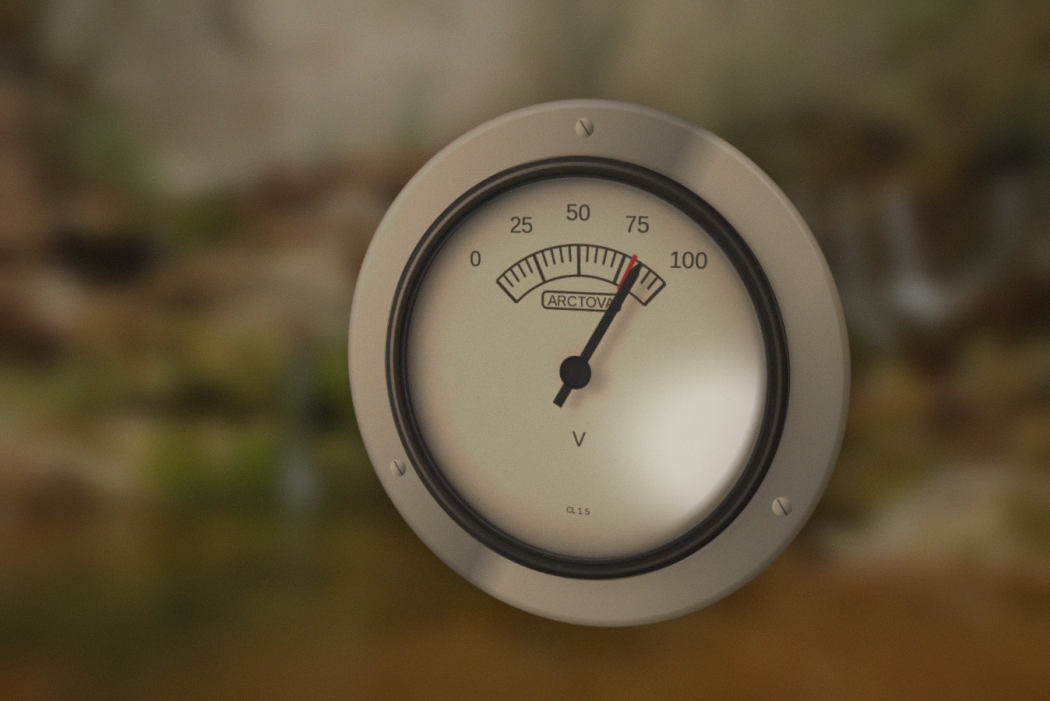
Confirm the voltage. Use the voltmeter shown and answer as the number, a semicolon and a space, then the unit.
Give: 85; V
